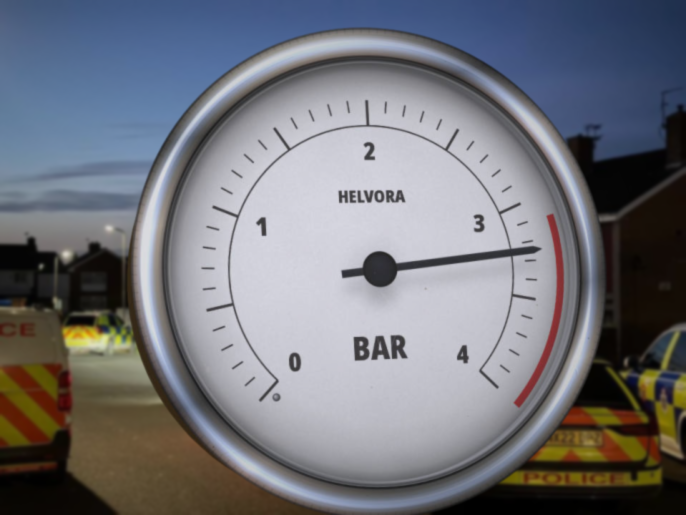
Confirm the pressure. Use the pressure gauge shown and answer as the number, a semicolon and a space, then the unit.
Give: 3.25; bar
